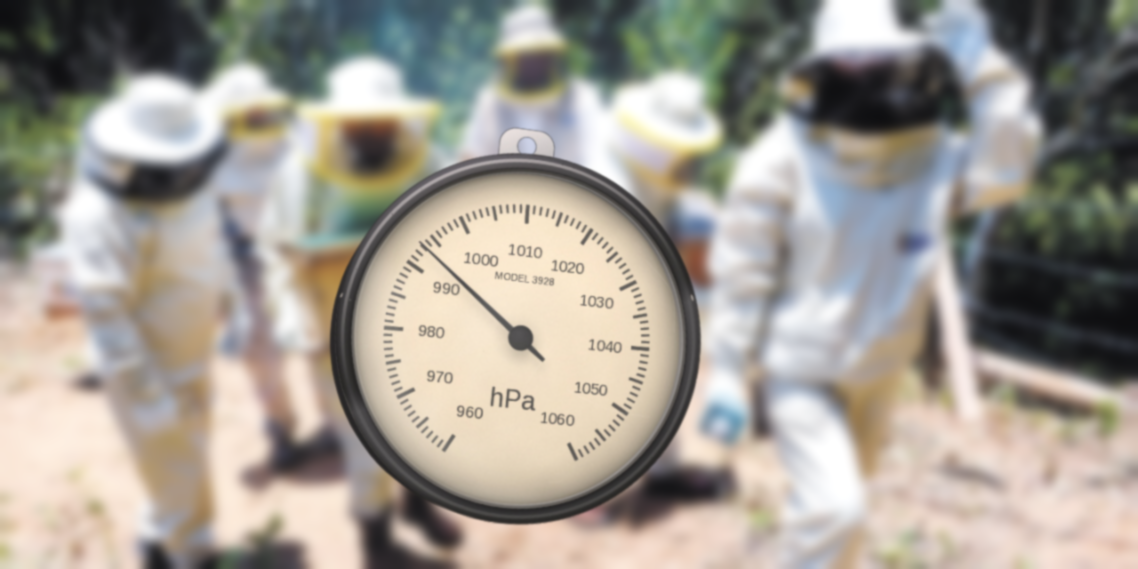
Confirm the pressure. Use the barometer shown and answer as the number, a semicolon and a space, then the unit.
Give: 993; hPa
